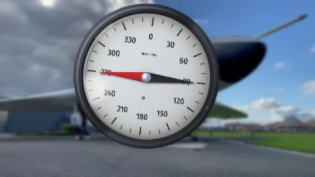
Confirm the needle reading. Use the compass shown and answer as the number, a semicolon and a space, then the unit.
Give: 270; °
